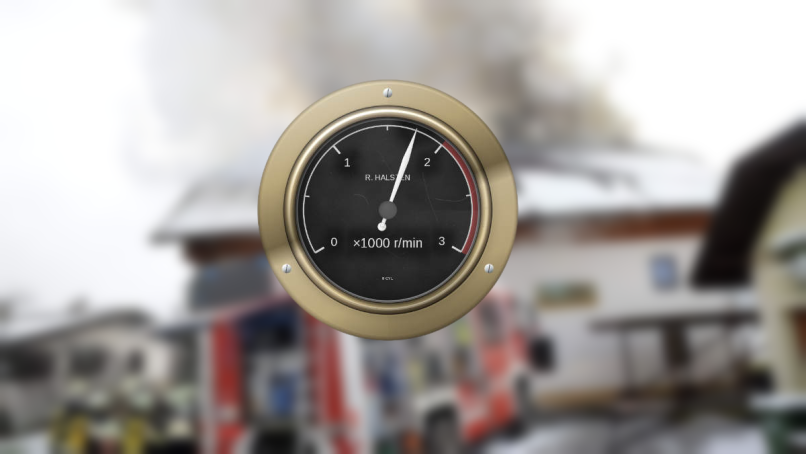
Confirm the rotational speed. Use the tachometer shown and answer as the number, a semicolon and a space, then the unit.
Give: 1750; rpm
